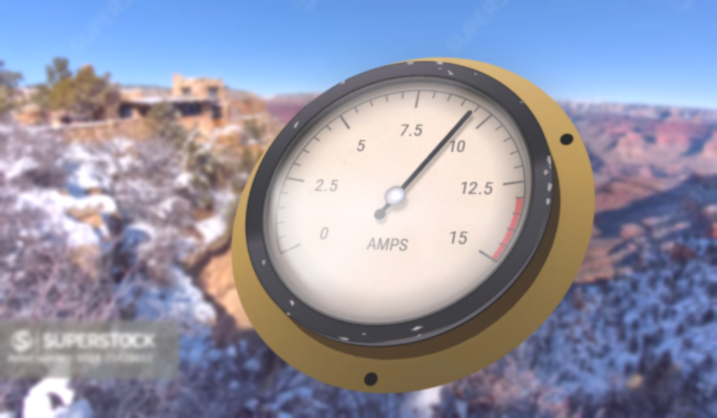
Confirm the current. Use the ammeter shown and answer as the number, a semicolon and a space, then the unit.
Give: 9.5; A
